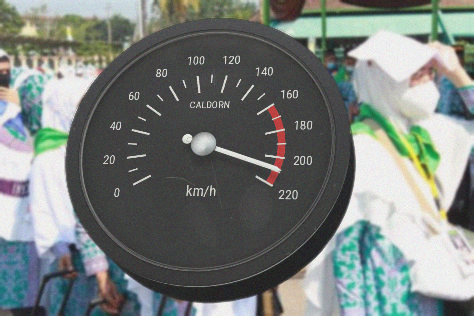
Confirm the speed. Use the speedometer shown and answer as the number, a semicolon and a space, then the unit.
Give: 210; km/h
